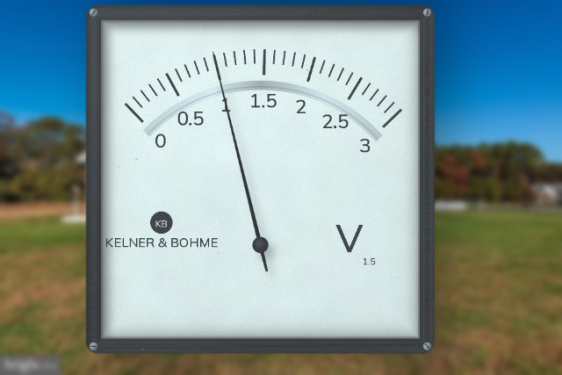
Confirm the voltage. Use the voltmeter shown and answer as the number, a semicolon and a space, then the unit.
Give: 1; V
